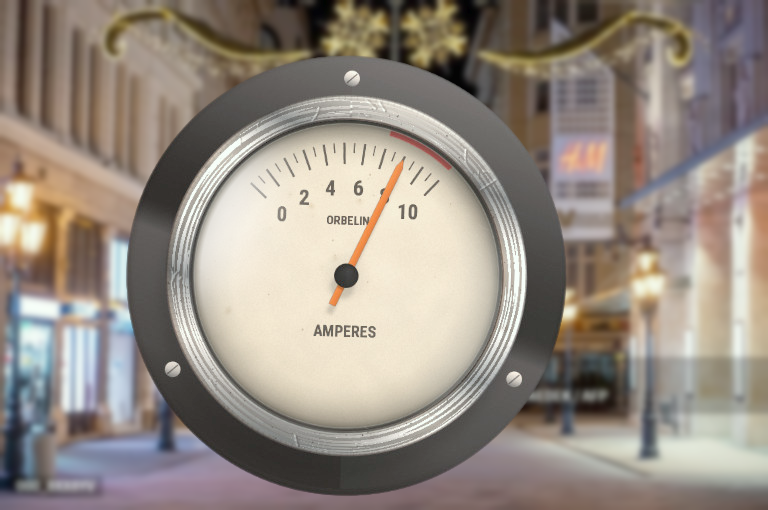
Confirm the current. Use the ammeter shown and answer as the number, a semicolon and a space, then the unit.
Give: 8; A
